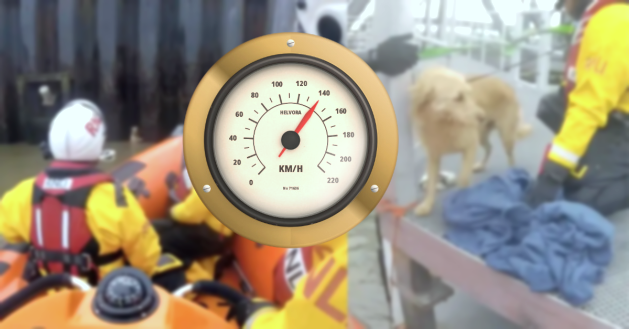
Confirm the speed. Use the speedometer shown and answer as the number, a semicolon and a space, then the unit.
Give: 140; km/h
